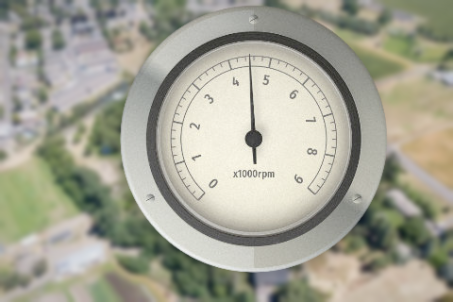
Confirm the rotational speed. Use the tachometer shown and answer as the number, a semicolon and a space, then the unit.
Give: 4500; rpm
